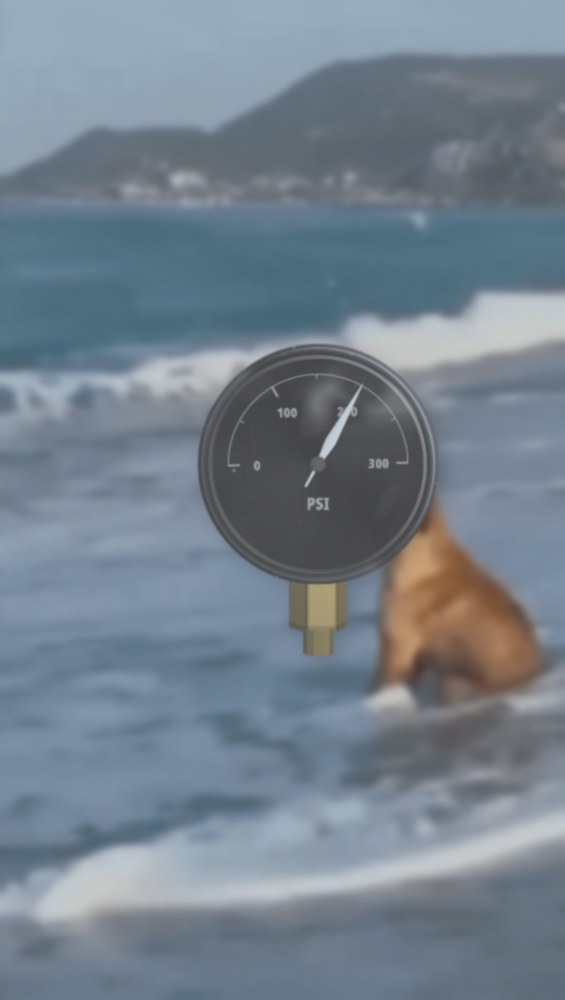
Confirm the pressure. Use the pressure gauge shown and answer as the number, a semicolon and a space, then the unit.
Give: 200; psi
